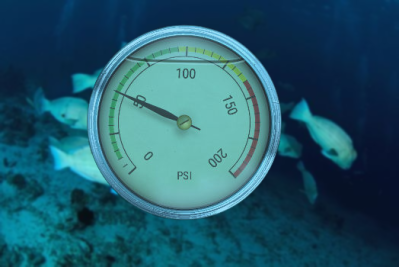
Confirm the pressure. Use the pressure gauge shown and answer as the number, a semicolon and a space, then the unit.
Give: 50; psi
